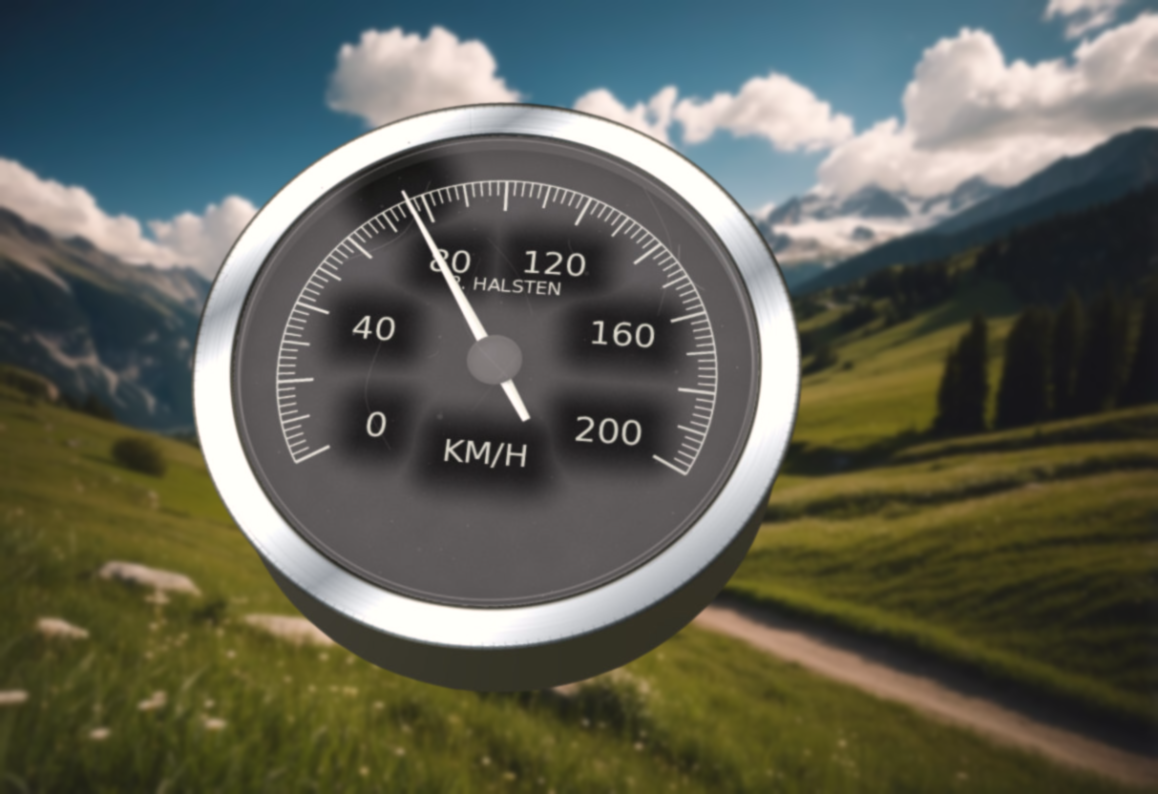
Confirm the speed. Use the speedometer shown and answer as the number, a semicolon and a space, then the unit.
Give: 76; km/h
